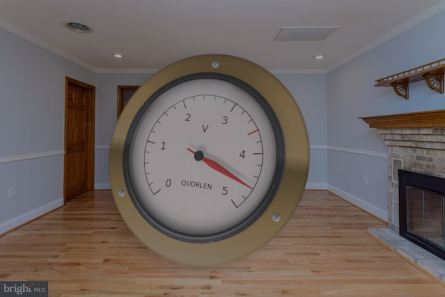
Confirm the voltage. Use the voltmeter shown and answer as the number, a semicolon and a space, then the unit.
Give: 4.6; V
